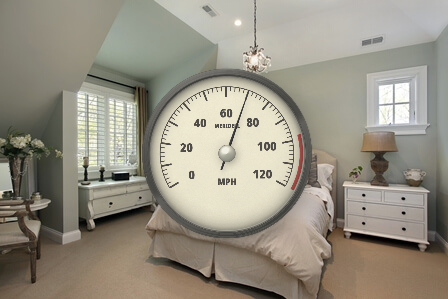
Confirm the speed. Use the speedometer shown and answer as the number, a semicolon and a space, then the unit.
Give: 70; mph
